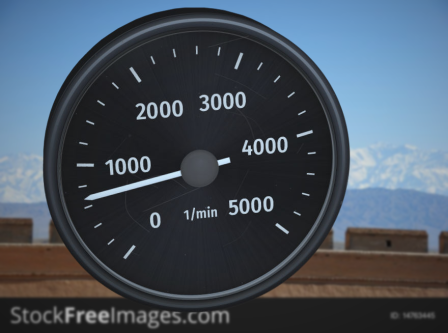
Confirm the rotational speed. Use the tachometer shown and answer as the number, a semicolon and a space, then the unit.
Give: 700; rpm
